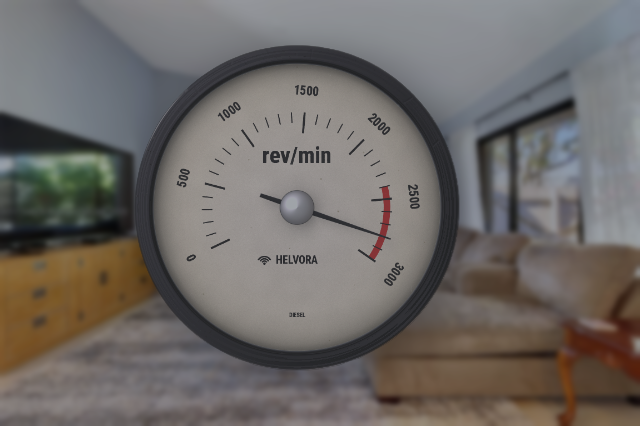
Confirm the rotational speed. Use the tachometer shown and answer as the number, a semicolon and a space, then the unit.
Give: 2800; rpm
